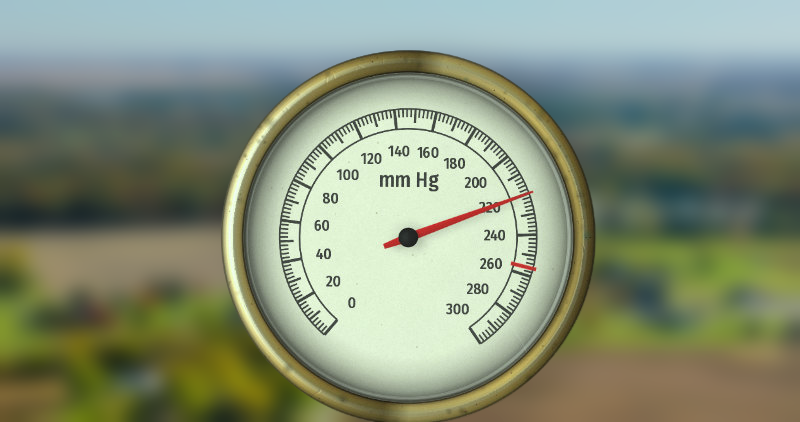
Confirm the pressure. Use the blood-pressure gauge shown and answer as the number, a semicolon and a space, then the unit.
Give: 220; mmHg
